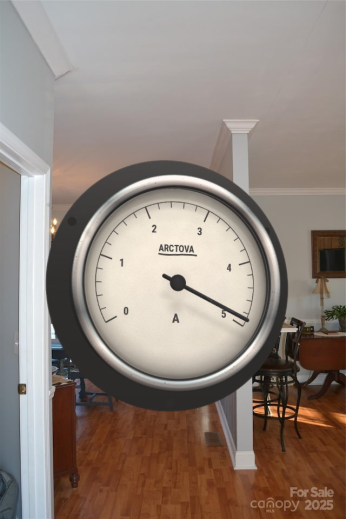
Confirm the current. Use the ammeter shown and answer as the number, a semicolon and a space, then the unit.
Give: 4.9; A
